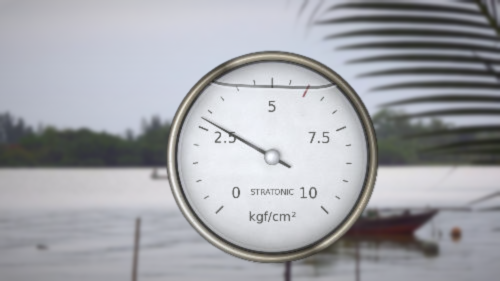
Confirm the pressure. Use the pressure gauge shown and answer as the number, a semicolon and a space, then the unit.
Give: 2.75; kg/cm²
